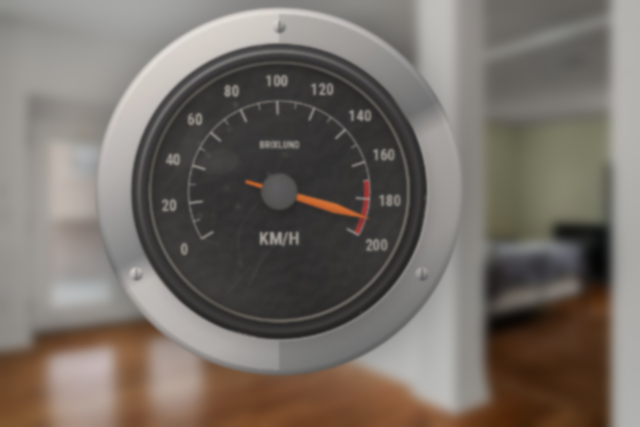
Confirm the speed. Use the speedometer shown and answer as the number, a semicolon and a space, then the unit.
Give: 190; km/h
